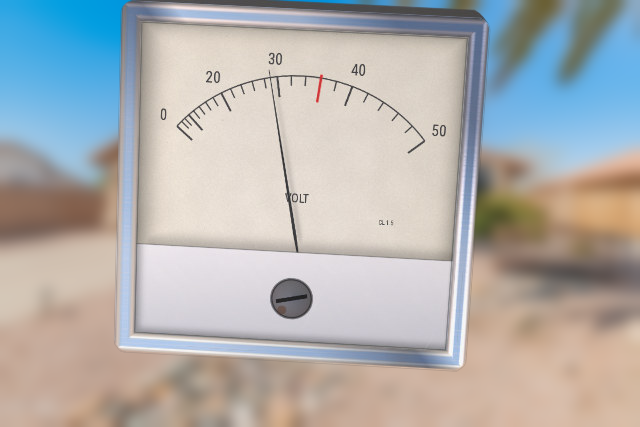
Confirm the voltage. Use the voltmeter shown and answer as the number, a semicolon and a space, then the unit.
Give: 29; V
